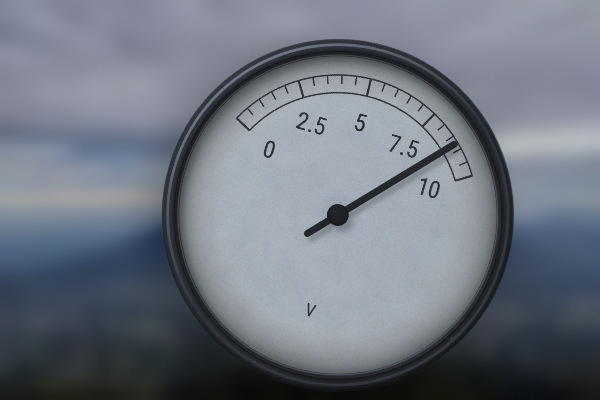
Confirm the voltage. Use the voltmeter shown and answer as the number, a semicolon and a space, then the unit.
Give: 8.75; V
